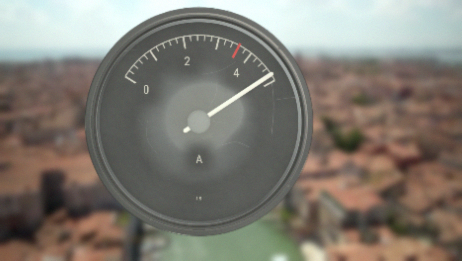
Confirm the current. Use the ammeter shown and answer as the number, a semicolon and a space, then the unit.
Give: 4.8; A
